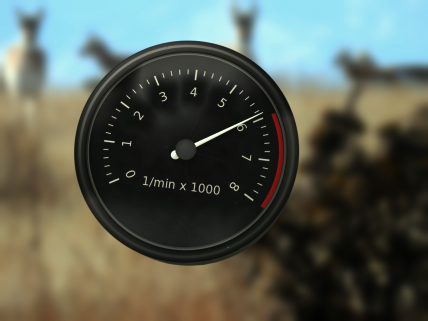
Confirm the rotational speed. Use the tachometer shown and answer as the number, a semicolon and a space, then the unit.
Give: 5900; rpm
